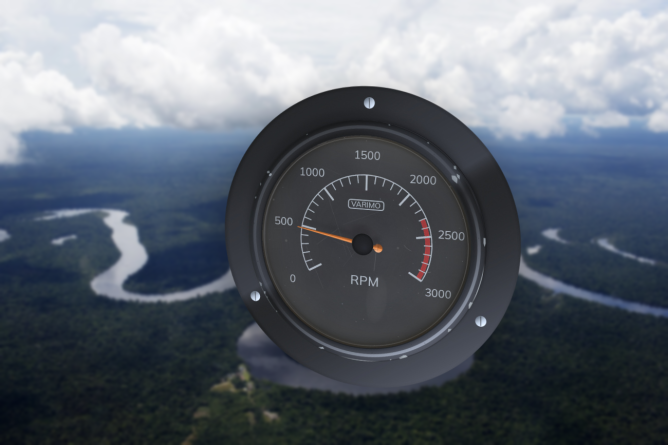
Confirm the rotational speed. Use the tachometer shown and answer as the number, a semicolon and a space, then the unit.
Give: 500; rpm
